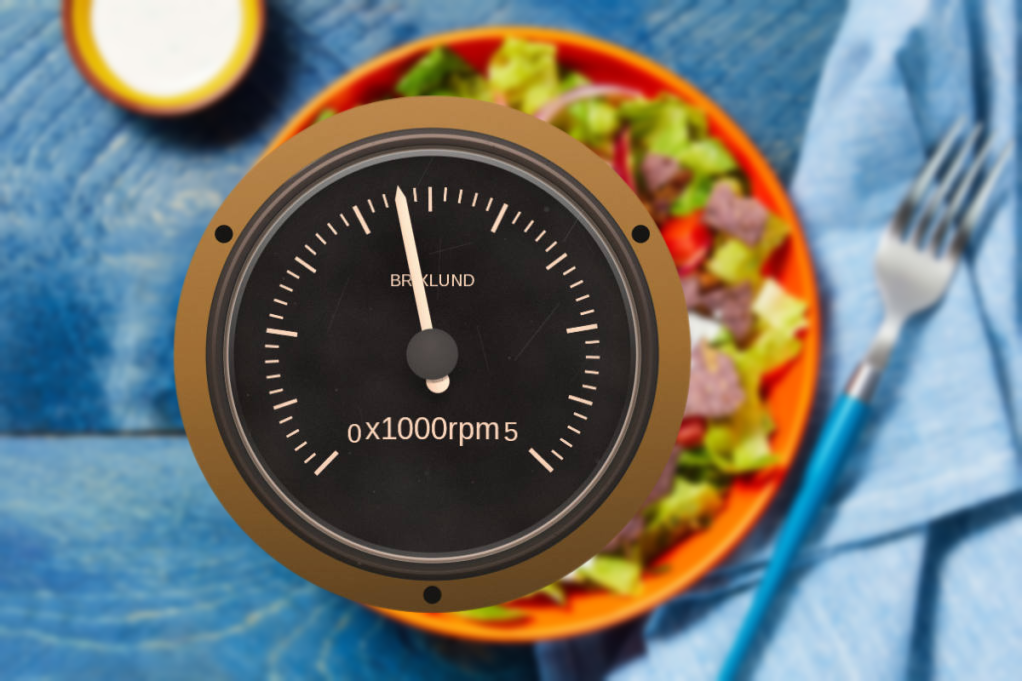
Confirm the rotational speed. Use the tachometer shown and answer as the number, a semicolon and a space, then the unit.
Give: 2300; rpm
